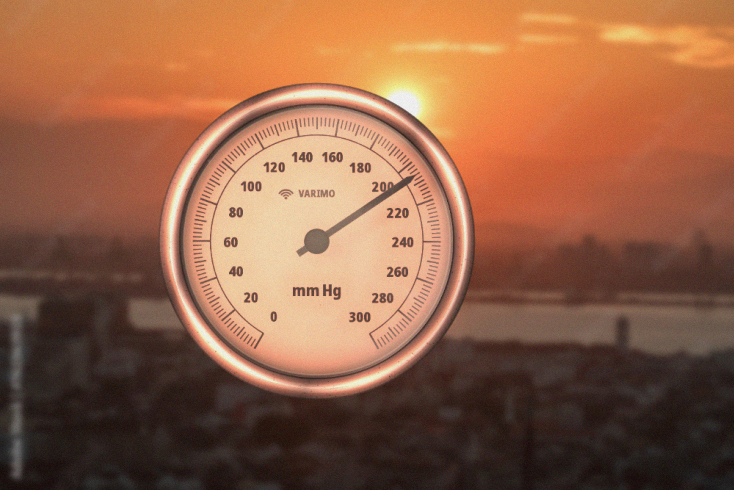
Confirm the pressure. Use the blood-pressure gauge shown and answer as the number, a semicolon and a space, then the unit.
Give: 206; mmHg
